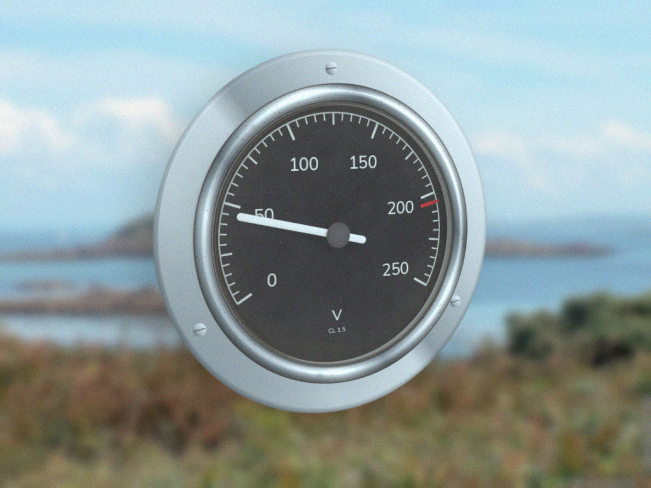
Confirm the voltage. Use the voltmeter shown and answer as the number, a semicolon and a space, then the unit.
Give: 45; V
